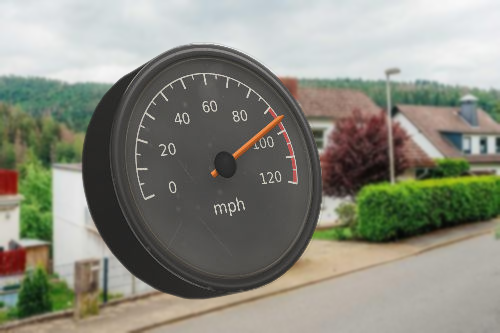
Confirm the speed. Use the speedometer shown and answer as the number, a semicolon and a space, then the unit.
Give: 95; mph
